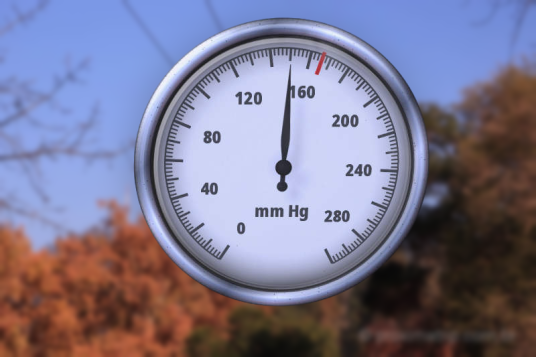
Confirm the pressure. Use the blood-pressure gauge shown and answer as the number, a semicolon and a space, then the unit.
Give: 150; mmHg
